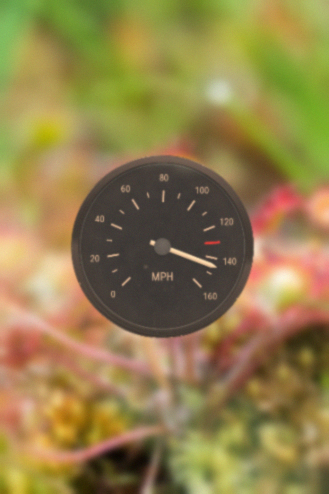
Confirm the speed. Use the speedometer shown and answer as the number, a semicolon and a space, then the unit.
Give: 145; mph
